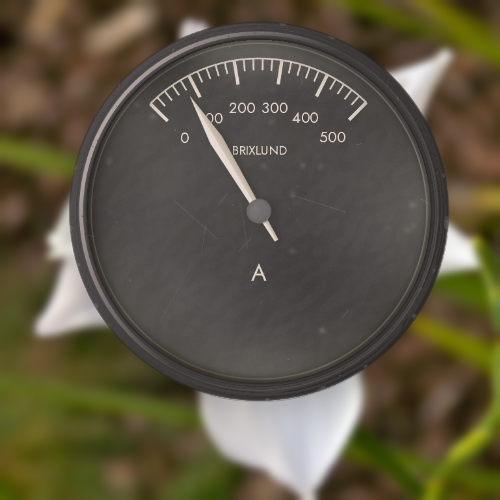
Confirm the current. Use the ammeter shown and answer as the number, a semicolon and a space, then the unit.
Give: 80; A
